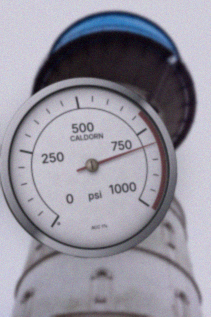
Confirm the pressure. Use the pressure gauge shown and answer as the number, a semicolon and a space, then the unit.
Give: 800; psi
